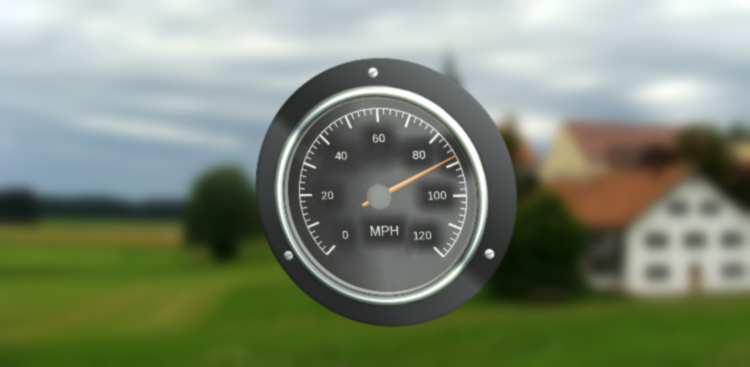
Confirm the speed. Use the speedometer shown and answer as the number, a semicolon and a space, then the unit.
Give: 88; mph
